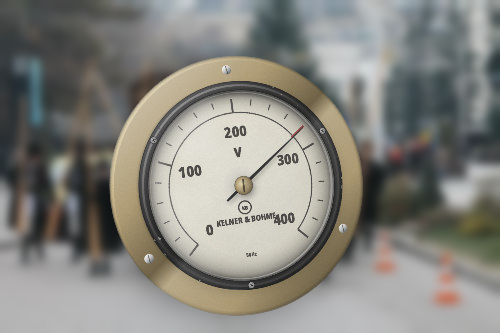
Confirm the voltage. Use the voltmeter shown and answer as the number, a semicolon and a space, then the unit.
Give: 280; V
